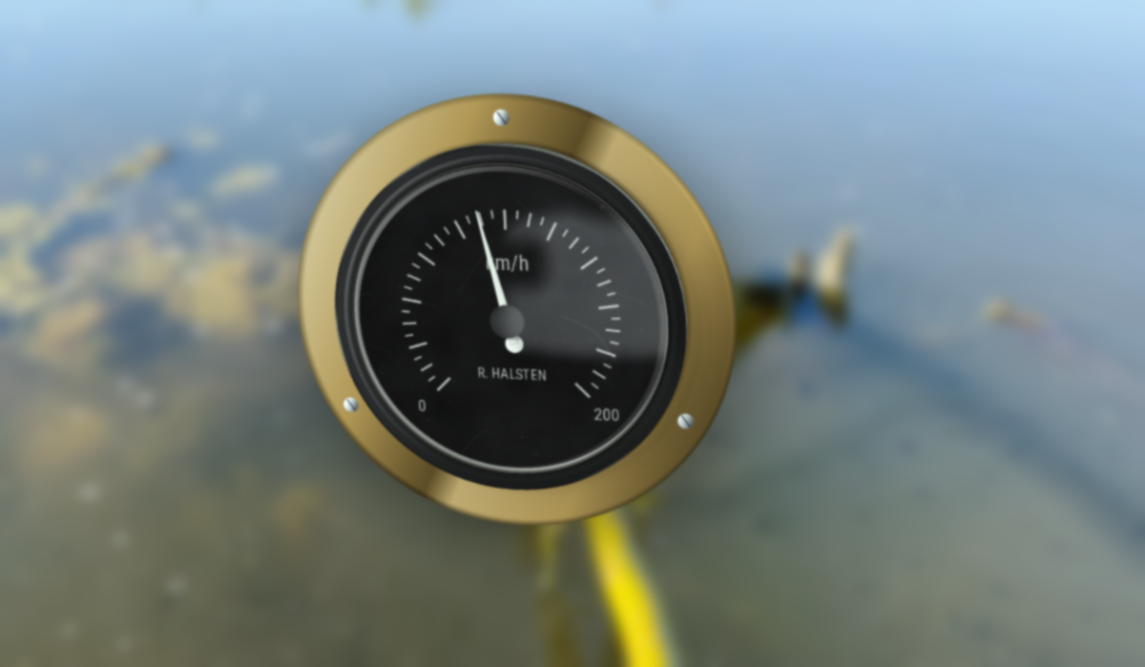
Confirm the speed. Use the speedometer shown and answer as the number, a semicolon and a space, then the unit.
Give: 90; km/h
